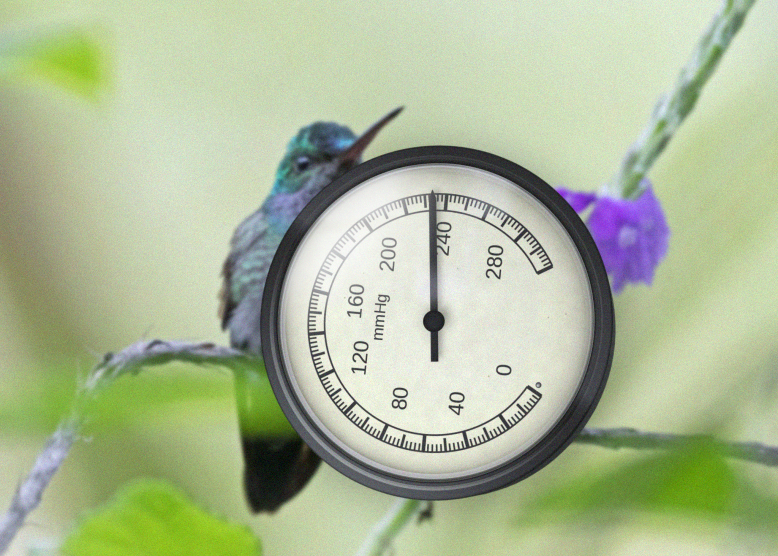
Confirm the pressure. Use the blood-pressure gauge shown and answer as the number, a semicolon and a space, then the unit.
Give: 234; mmHg
